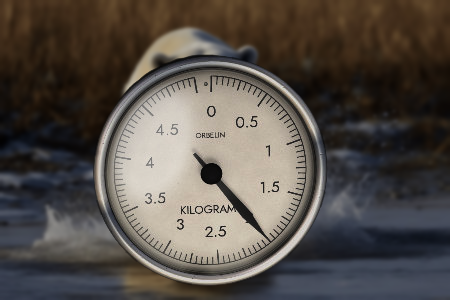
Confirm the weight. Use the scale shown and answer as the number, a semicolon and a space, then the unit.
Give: 2; kg
